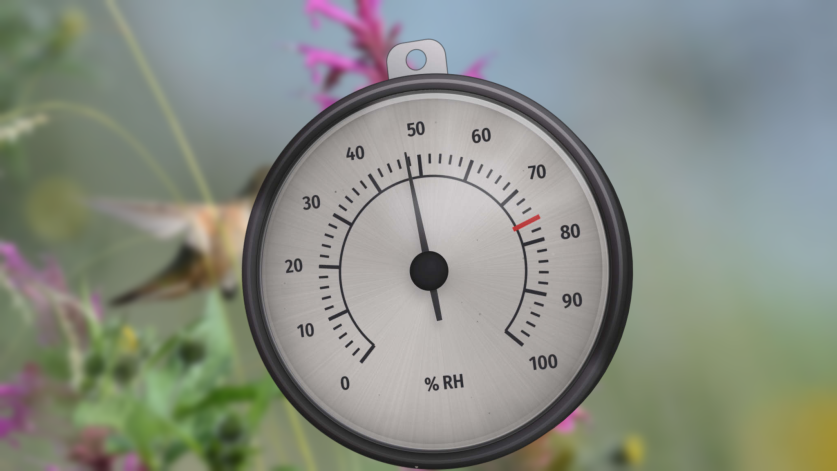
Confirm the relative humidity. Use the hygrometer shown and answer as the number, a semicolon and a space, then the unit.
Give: 48; %
